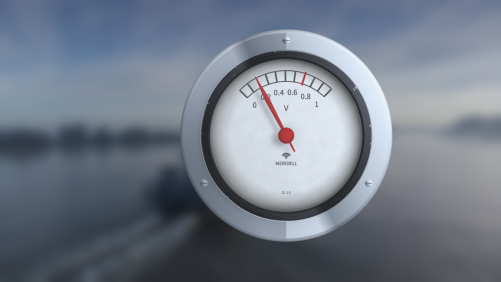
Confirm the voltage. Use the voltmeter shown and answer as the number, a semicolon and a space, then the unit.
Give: 0.2; V
